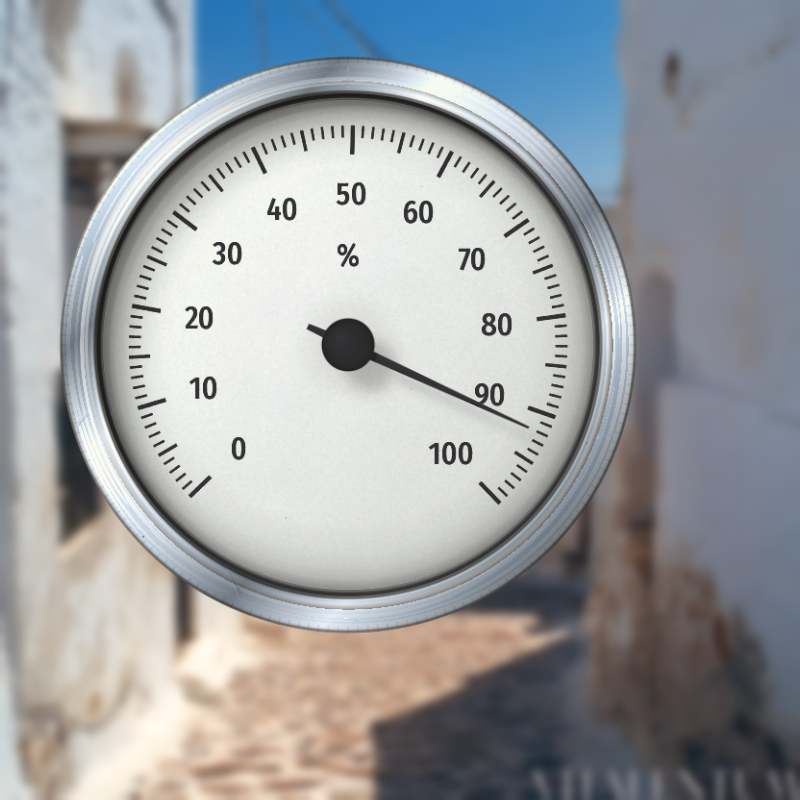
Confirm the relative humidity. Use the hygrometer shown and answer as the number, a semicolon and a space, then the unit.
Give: 92; %
